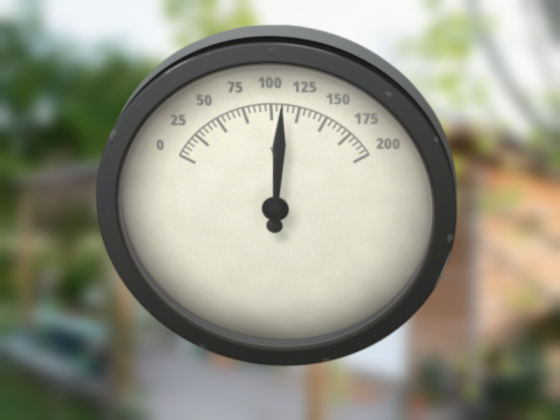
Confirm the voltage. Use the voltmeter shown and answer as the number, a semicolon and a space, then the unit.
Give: 110; V
